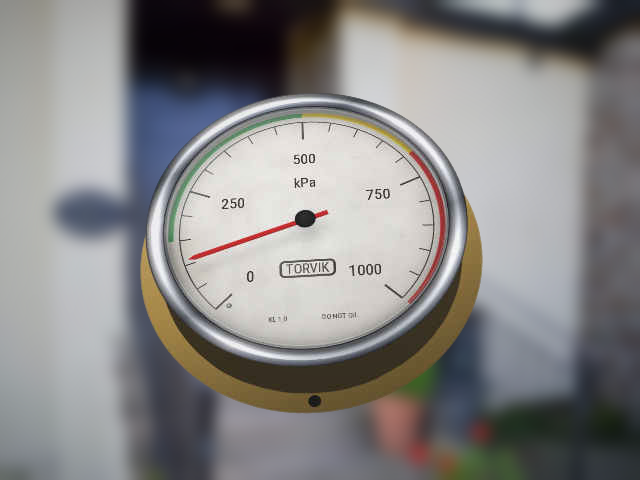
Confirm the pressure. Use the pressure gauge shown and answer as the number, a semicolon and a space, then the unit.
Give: 100; kPa
